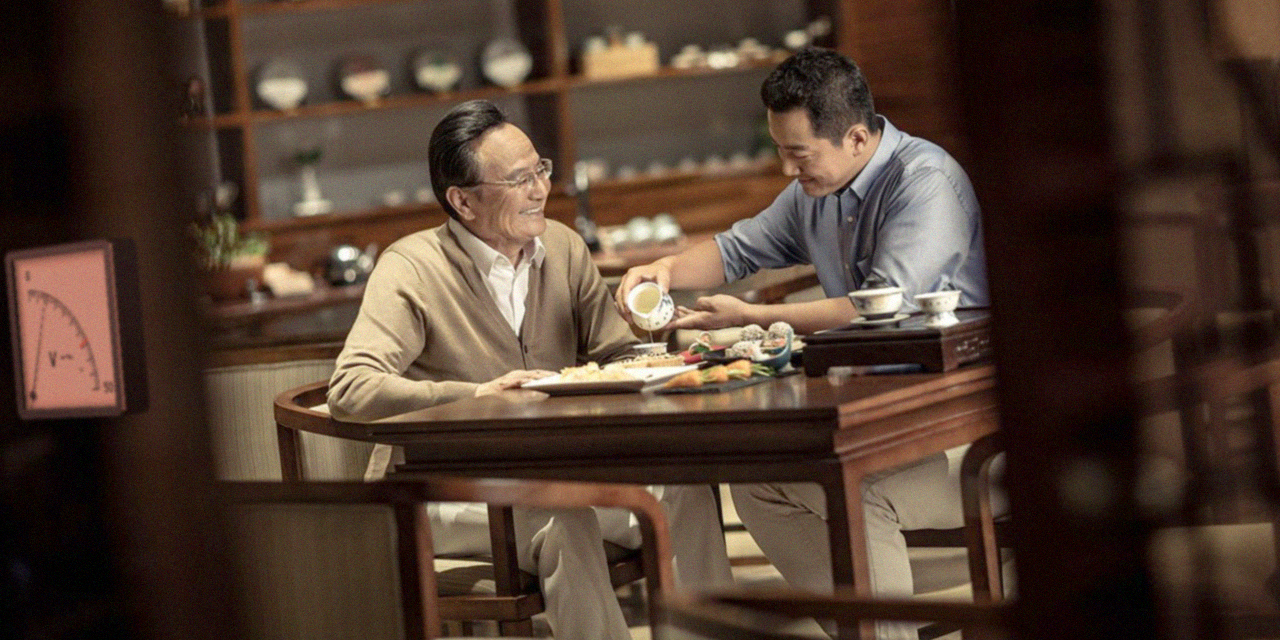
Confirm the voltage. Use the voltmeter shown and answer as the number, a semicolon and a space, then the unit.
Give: 10; V
